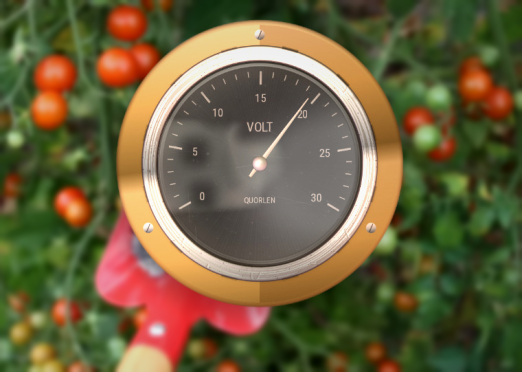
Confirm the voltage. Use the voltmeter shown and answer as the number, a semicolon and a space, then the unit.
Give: 19.5; V
